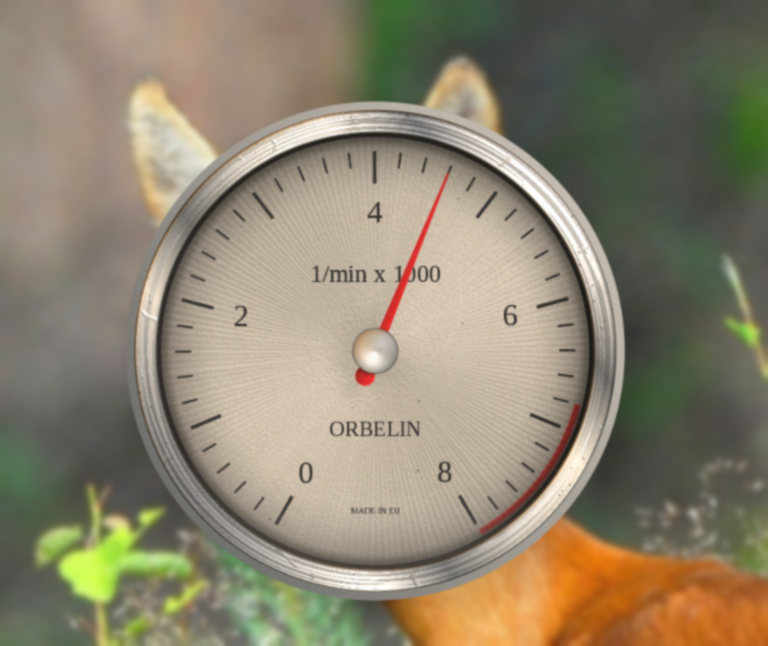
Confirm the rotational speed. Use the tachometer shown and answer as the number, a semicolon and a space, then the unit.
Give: 4600; rpm
